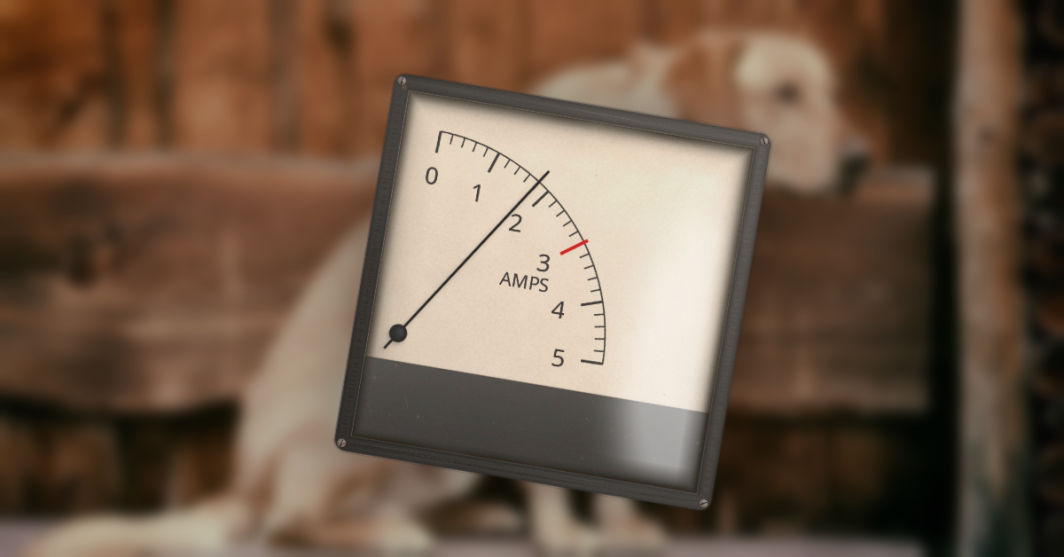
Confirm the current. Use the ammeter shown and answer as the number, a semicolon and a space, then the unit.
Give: 1.8; A
